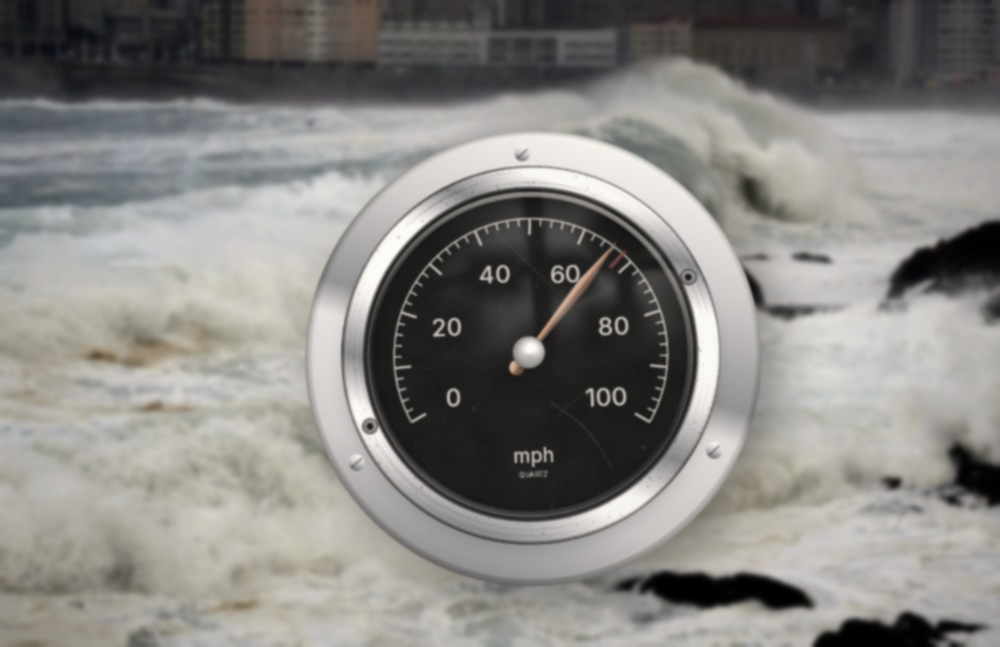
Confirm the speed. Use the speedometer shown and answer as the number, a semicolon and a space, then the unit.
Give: 66; mph
